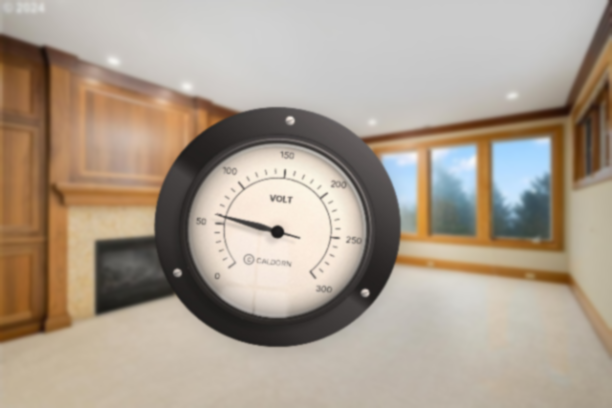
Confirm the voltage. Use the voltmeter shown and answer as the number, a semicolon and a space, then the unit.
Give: 60; V
